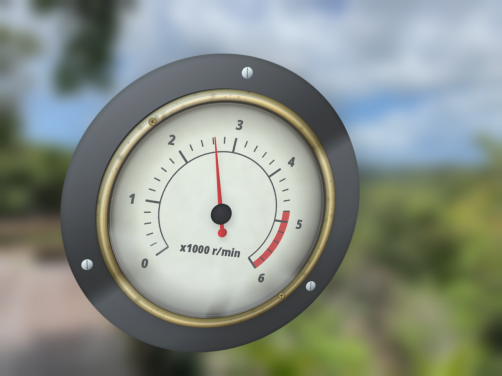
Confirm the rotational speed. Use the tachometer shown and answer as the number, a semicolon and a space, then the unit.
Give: 2600; rpm
